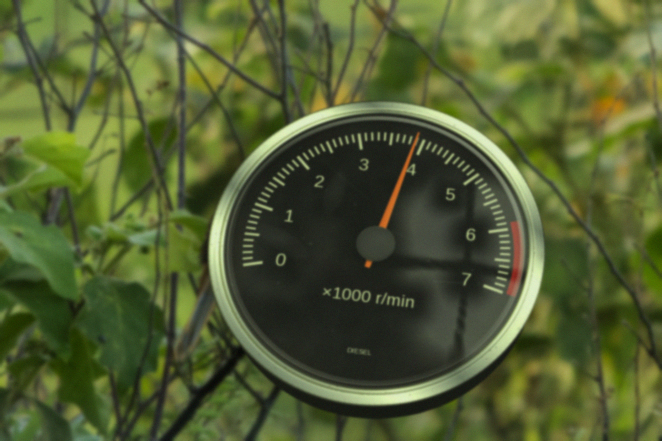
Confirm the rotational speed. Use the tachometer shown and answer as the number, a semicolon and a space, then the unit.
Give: 3900; rpm
